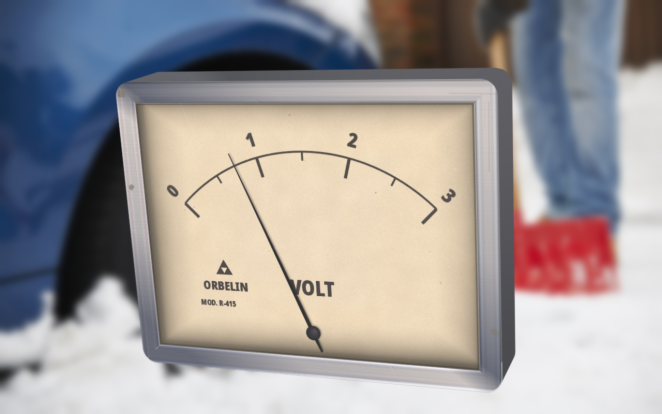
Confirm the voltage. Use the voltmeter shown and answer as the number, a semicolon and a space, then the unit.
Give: 0.75; V
